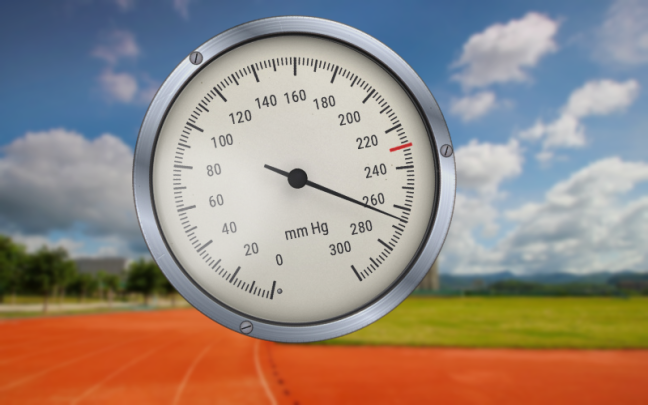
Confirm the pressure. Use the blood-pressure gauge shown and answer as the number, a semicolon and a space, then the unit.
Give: 266; mmHg
